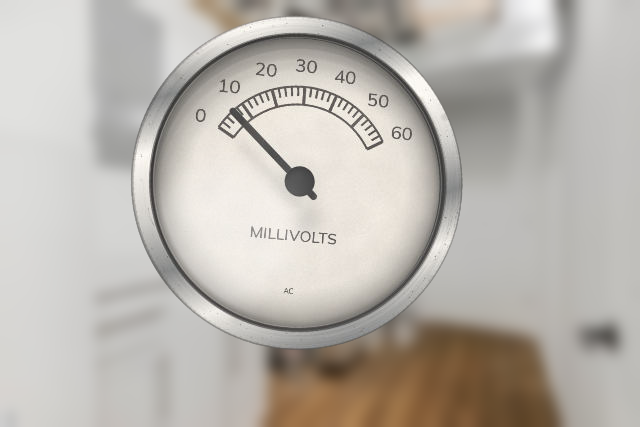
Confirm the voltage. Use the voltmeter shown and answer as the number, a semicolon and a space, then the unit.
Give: 6; mV
